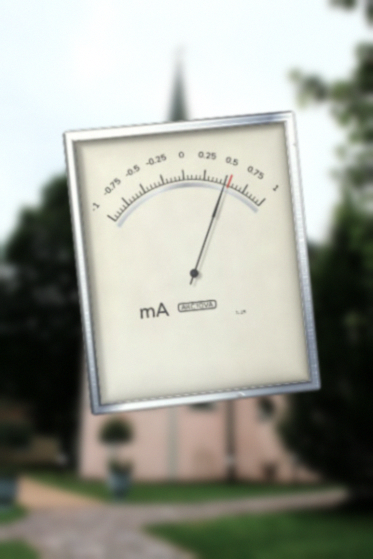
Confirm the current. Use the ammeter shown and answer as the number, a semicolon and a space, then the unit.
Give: 0.5; mA
